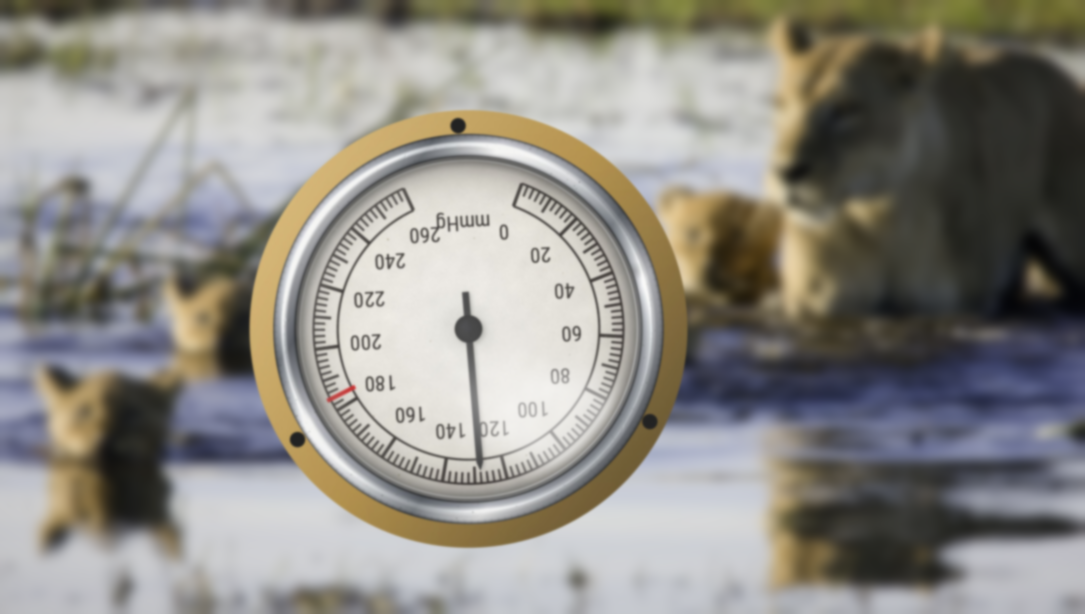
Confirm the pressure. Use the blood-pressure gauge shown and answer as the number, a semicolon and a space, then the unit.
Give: 128; mmHg
